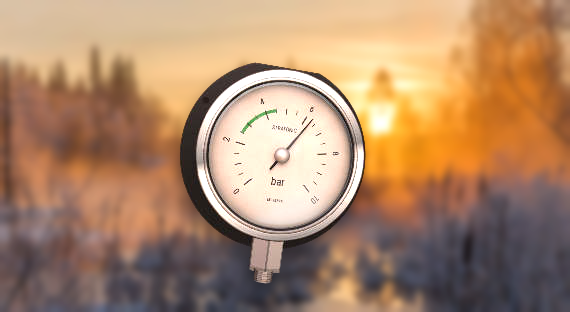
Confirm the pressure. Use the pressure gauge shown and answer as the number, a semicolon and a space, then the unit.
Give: 6.25; bar
